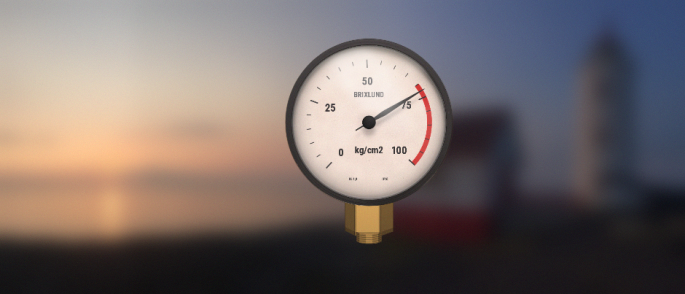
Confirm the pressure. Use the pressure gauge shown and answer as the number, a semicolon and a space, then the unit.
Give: 72.5; kg/cm²
